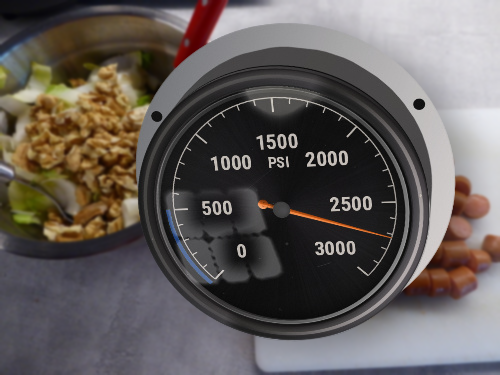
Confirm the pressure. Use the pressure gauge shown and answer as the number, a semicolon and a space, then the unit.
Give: 2700; psi
